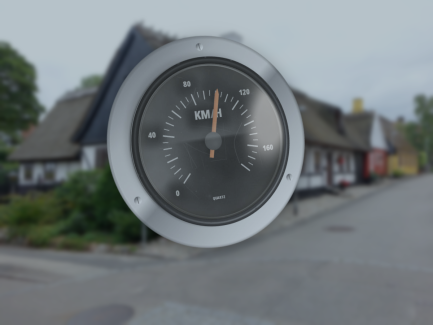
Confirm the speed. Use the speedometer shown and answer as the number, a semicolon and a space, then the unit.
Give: 100; km/h
